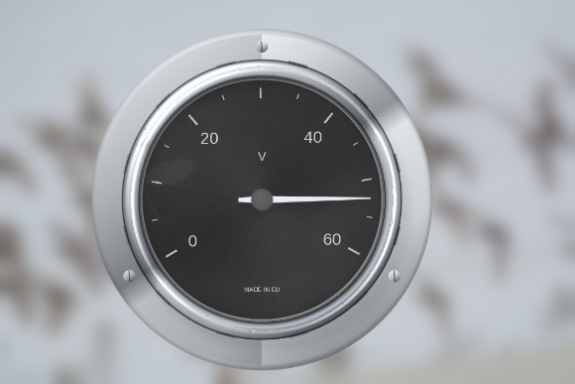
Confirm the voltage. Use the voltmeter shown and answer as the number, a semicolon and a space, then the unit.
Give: 52.5; V
